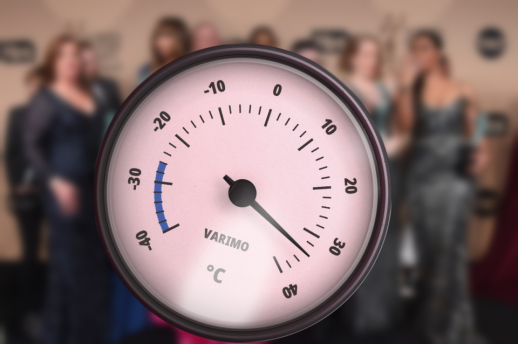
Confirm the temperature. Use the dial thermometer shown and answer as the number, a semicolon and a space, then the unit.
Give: 34; °C
